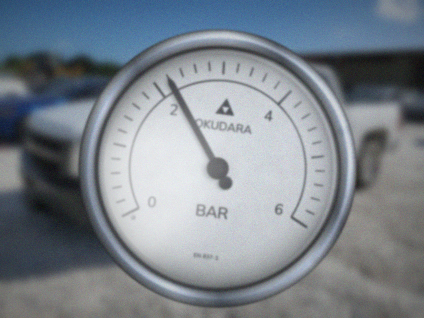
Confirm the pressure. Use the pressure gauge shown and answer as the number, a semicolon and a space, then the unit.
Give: 2.2; bar
